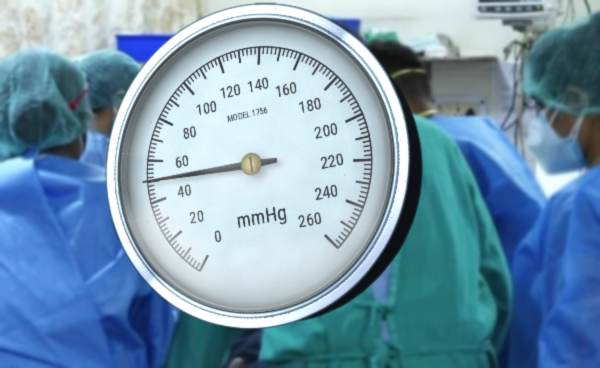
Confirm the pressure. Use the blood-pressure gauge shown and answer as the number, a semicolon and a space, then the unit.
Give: 50; mmHg
